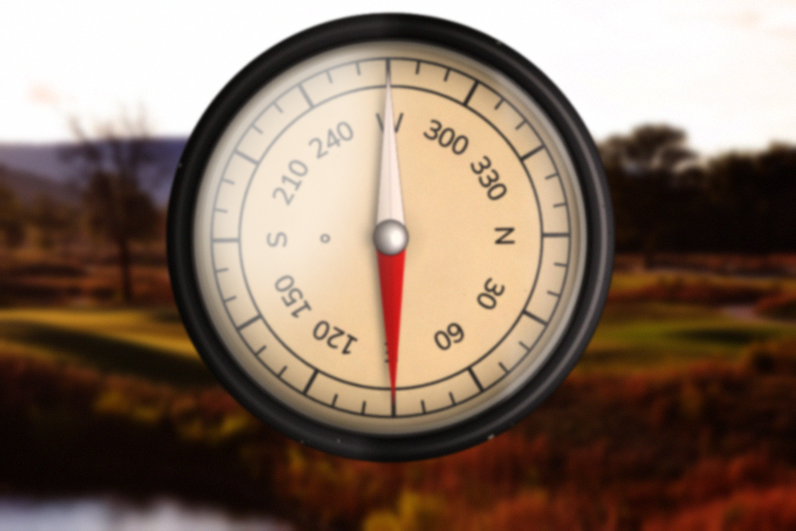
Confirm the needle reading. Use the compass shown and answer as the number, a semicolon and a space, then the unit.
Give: 90; °
